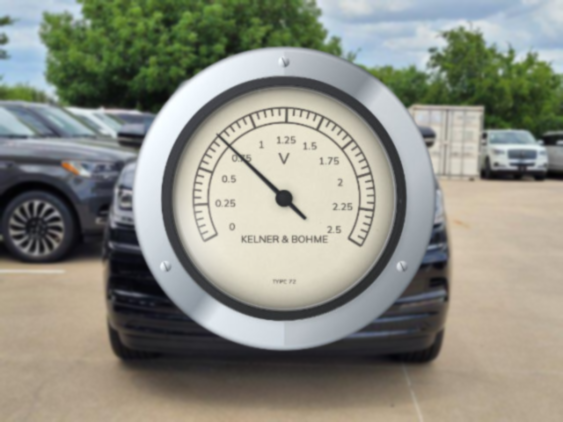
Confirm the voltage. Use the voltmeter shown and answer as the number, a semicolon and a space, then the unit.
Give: 0.75; V
